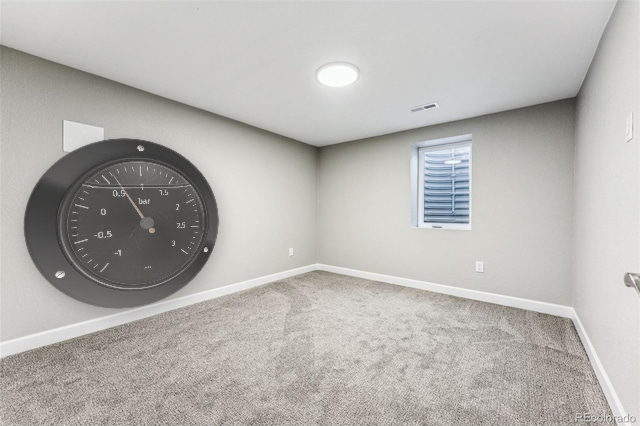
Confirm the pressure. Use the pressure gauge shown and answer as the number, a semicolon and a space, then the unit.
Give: 0.6; bar
